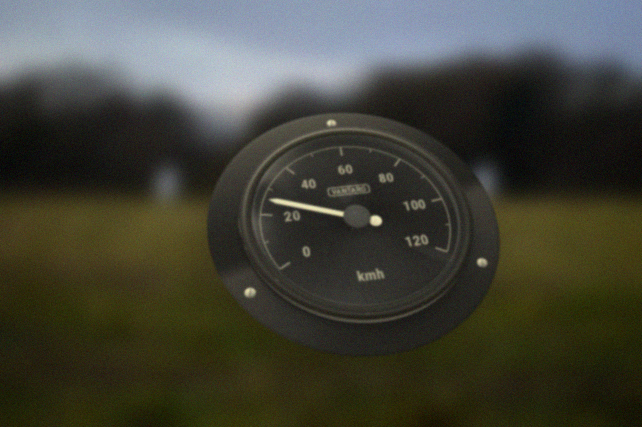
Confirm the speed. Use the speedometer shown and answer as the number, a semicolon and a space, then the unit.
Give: 25; km/h
